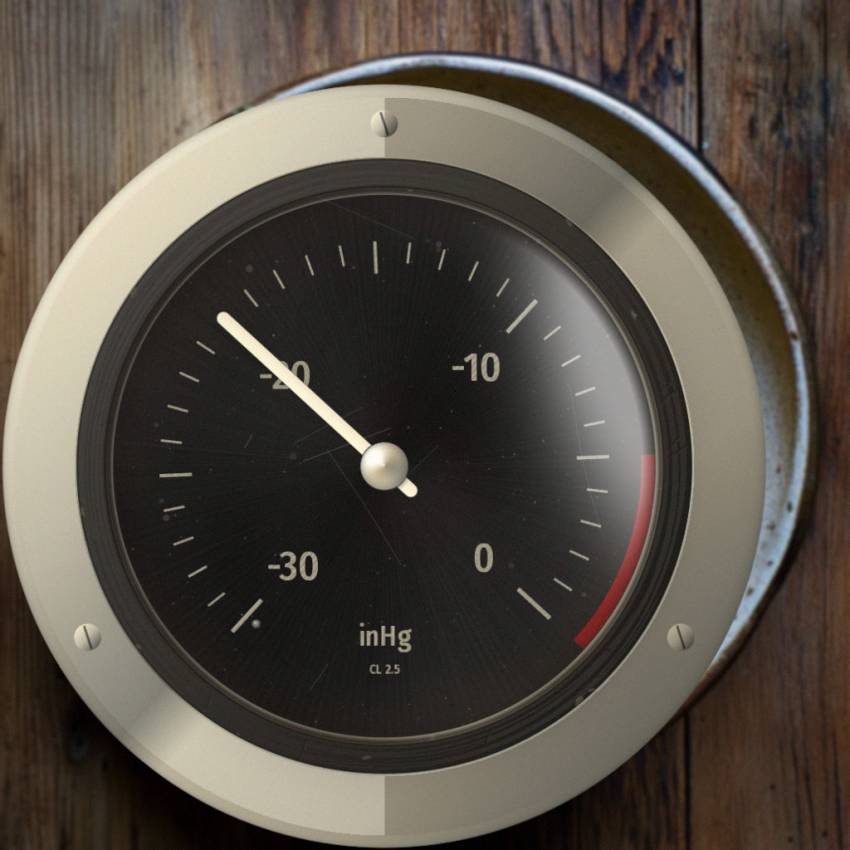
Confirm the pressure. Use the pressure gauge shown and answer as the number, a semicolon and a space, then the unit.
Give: -20; inHg
